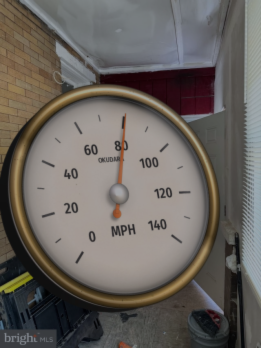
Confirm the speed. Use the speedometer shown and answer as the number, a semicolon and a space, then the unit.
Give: 80; mph
